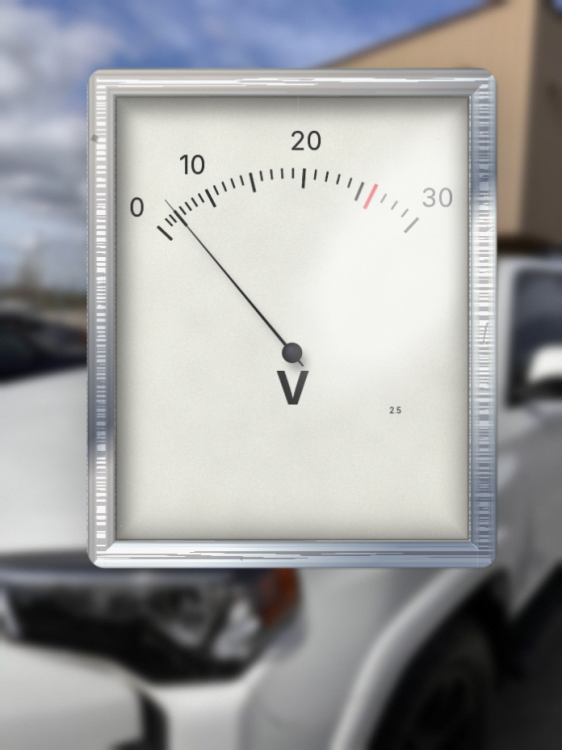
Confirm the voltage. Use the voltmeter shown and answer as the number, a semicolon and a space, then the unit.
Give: 5; V
